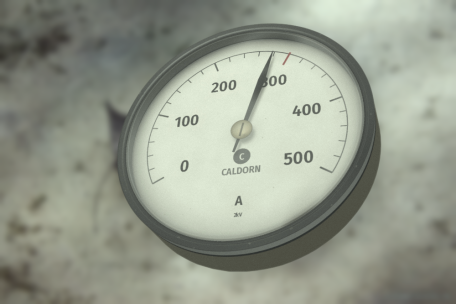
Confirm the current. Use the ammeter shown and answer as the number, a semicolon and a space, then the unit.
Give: 280; A
